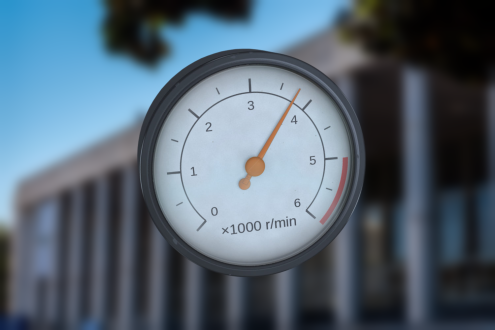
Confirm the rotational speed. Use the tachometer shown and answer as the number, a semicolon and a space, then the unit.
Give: 3750; rpm
